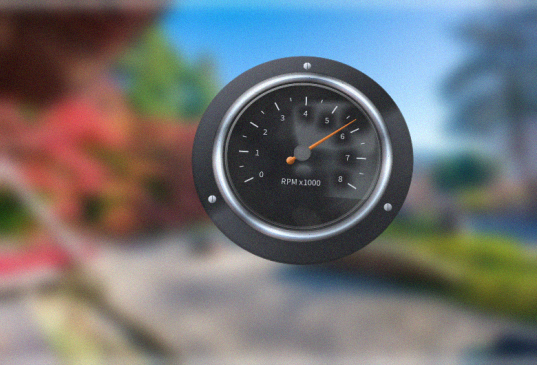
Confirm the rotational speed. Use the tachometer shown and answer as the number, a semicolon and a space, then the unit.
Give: 5750; rpm
